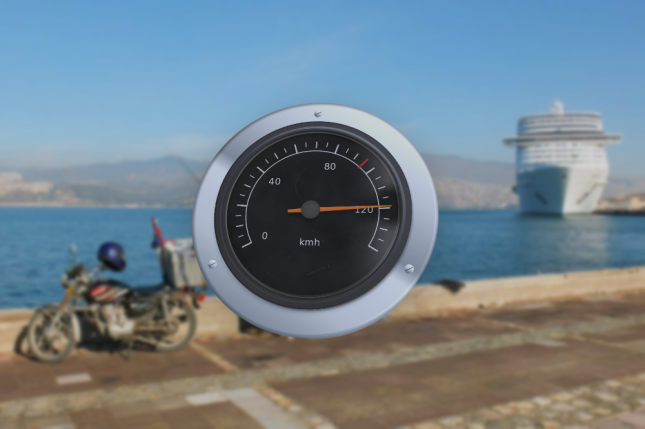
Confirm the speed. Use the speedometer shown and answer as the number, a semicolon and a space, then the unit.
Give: 120; km/h
